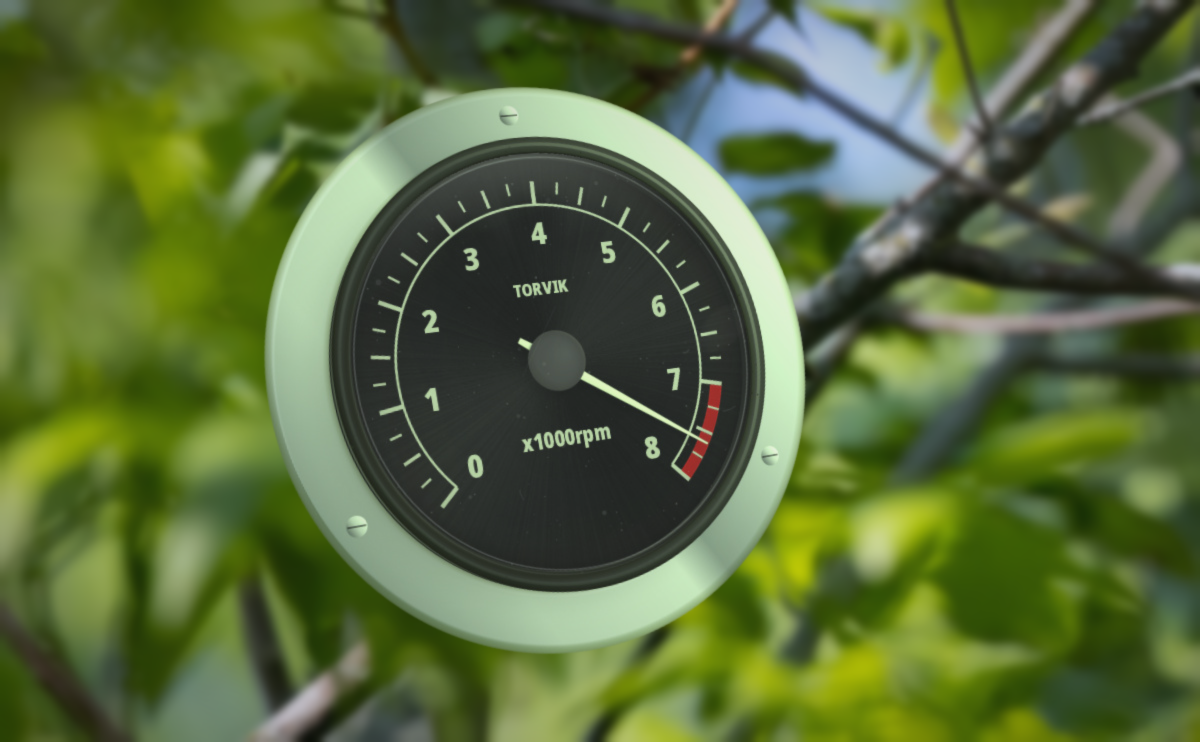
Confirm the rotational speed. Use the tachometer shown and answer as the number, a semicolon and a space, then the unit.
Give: 7625; rpm
